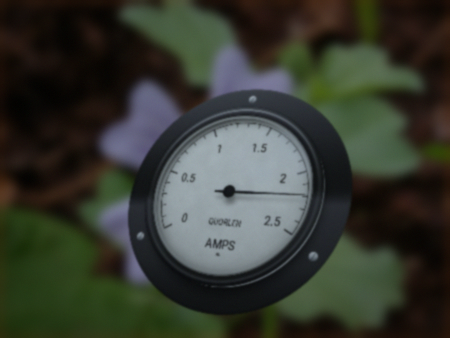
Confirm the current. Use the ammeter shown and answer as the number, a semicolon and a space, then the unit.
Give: 2.2; A
